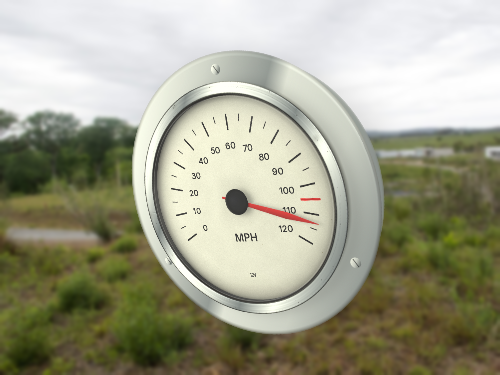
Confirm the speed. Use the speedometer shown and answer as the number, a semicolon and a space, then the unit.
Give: 112.5; mph
